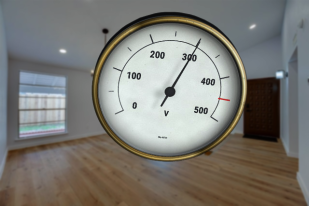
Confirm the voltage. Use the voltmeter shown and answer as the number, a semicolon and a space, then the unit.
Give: 300; V
